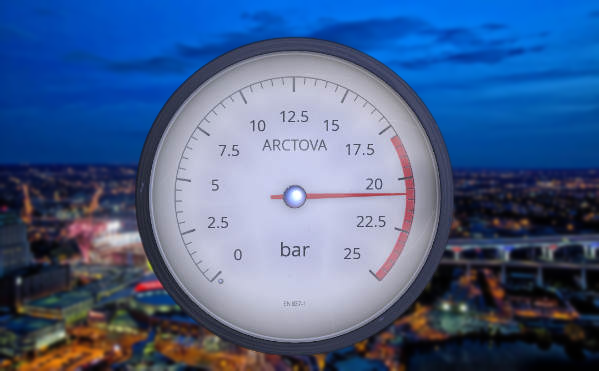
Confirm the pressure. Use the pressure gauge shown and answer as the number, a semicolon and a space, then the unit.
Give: 20.75; bar
